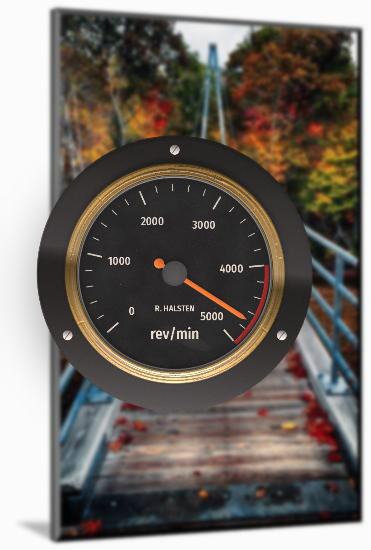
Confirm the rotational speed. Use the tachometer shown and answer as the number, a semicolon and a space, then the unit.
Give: 4700; rpm
